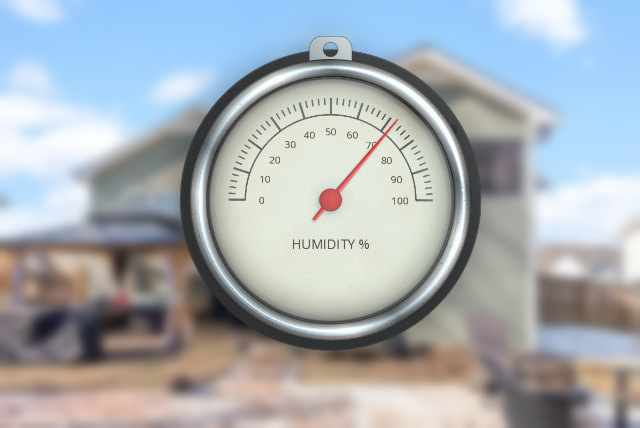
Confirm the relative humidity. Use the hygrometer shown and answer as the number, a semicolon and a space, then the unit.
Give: 72; %
